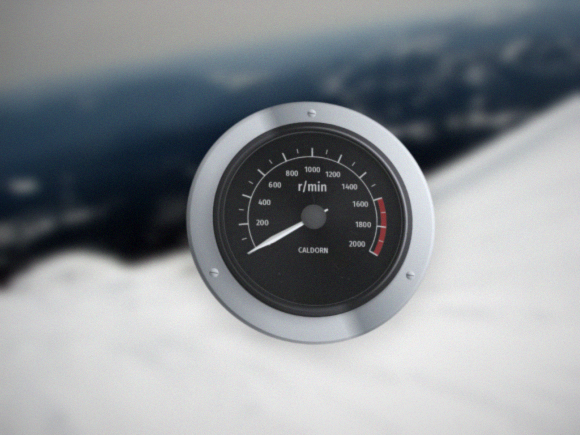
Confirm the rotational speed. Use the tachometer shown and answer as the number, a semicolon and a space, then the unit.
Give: 0; rpm
